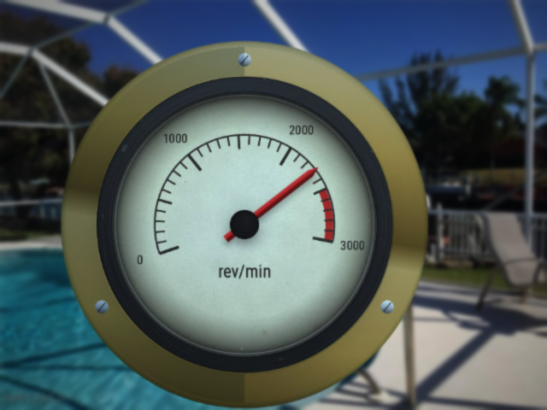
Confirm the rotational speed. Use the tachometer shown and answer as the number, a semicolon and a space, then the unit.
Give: 2300; rpm
